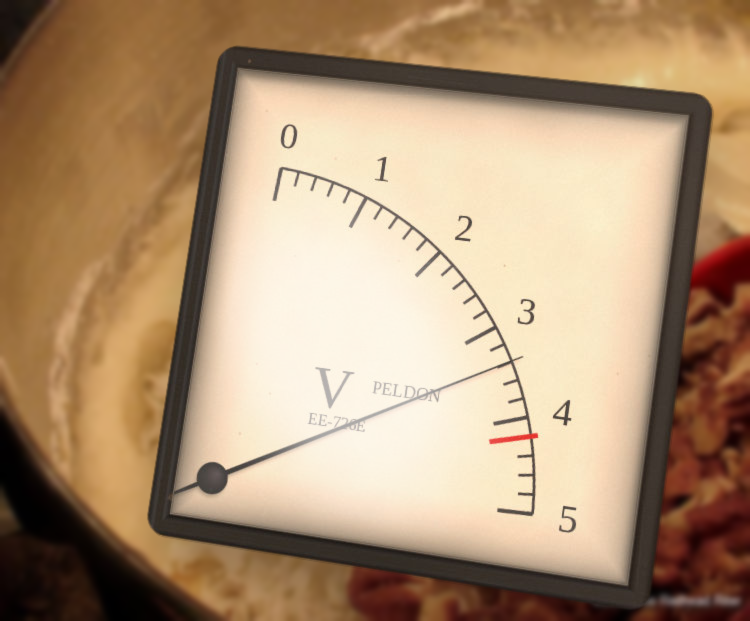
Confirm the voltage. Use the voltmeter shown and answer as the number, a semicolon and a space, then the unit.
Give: 3.4; V
